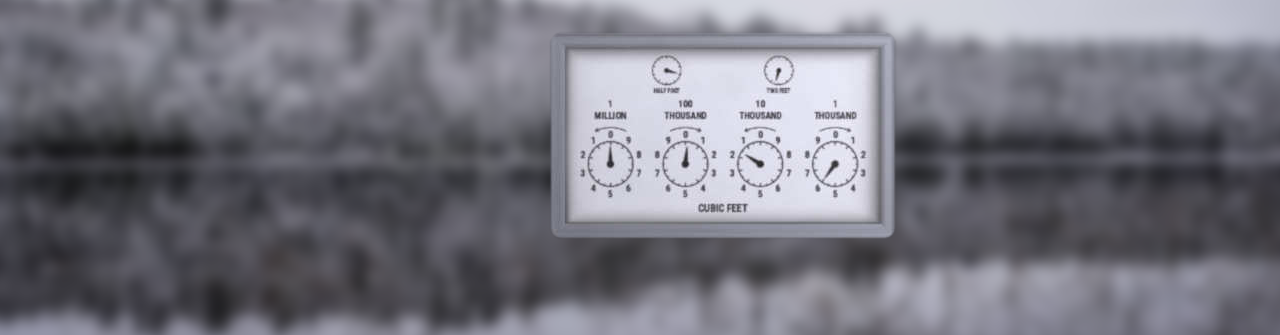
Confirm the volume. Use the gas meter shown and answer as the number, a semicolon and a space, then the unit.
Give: 1600; ft³
